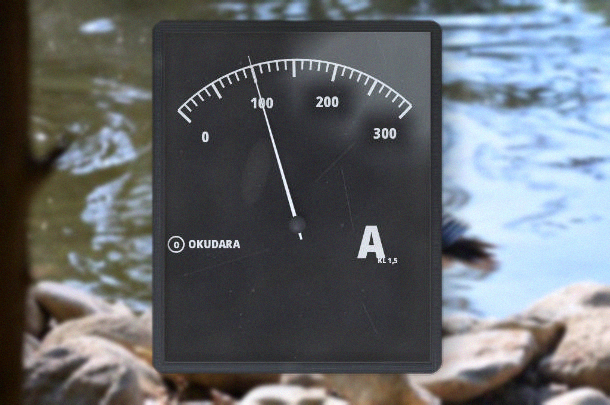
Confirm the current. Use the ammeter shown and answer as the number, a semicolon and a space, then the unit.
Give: 100; A
